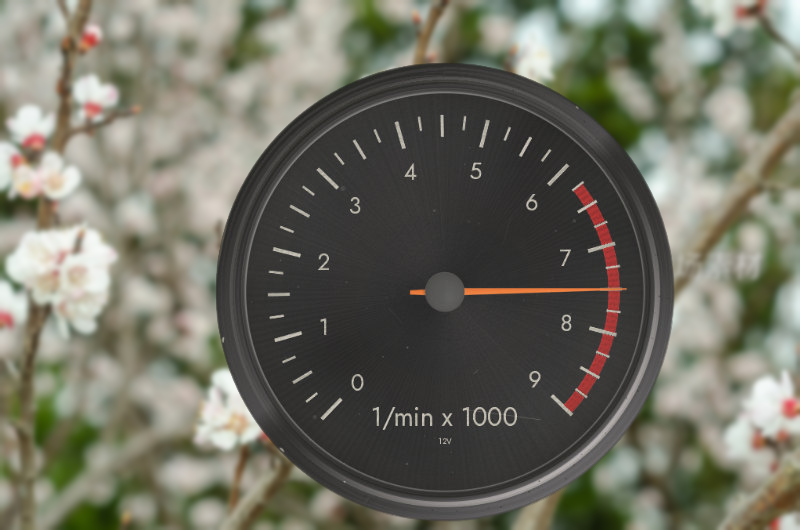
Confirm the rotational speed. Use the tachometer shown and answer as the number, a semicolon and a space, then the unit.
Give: 7500; rpm
